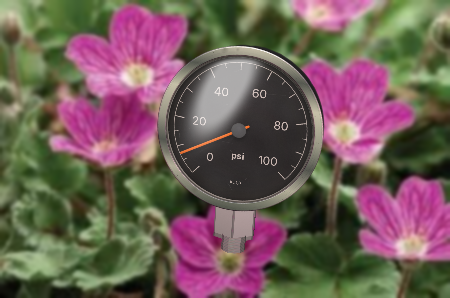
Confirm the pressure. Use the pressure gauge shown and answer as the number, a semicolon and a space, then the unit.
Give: 7.5; psi
